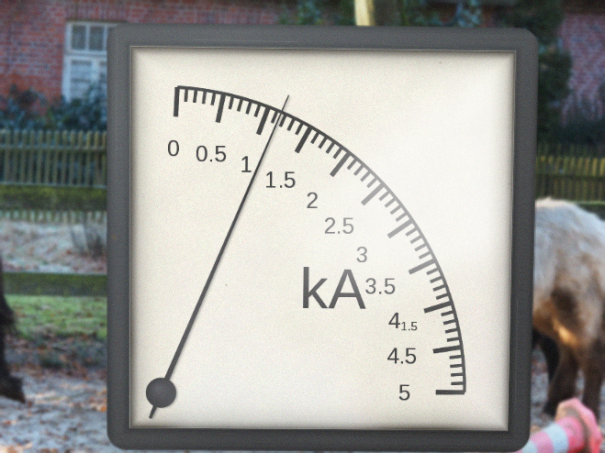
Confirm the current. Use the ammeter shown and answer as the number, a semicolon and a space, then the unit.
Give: 1.15; kA
